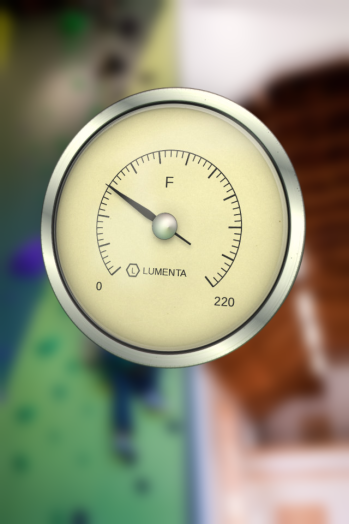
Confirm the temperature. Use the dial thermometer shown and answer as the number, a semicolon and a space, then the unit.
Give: 60; °F
